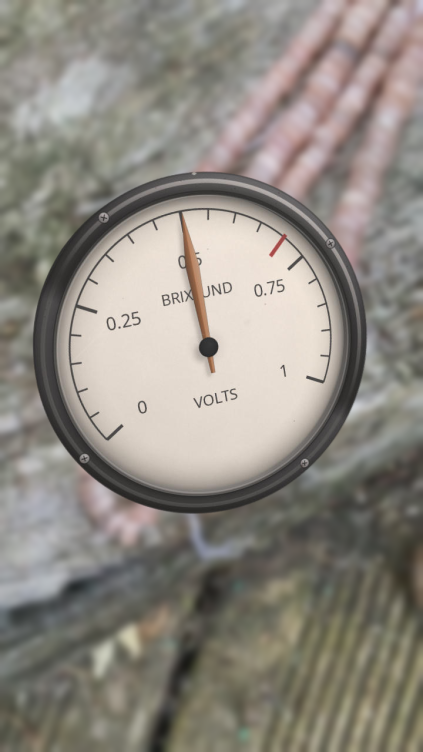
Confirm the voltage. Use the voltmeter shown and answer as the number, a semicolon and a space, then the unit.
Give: 0.5; V
